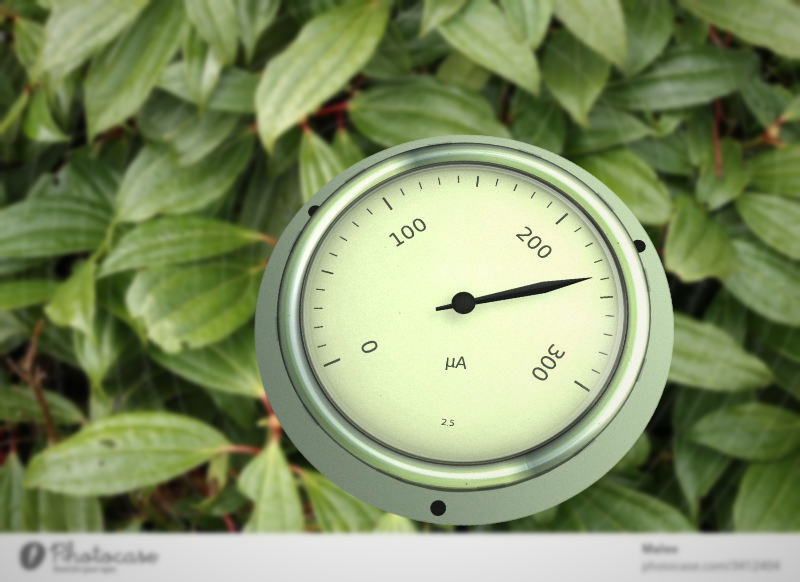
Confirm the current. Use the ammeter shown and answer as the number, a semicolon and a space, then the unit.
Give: 240; µA
